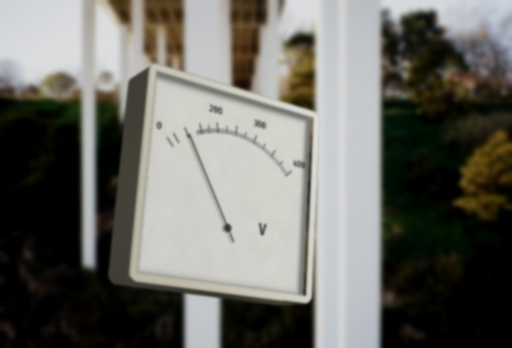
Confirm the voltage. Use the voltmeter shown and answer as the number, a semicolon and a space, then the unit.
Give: 100; V
